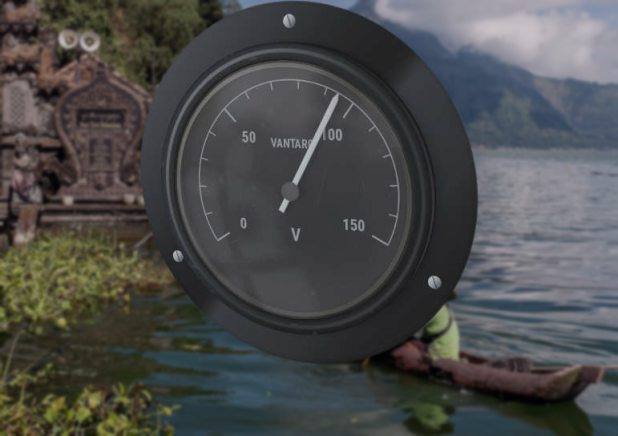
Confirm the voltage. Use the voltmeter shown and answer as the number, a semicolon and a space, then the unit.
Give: 95; V
